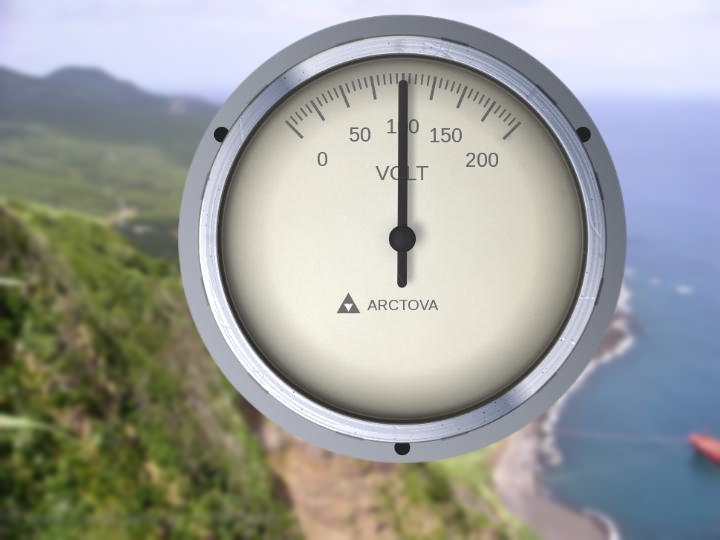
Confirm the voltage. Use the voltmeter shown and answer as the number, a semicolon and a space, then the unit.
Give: 100; V
